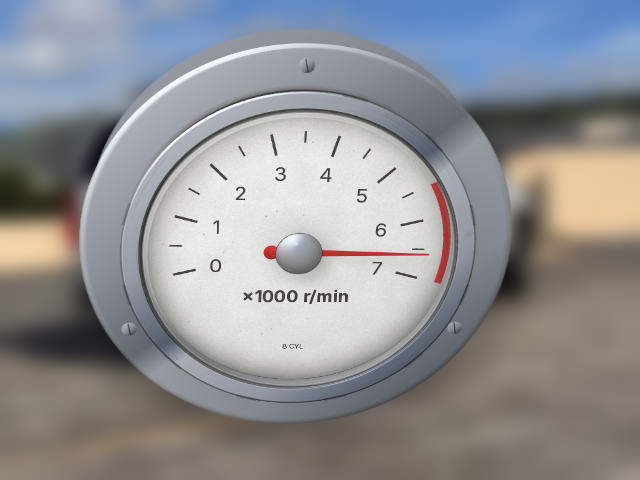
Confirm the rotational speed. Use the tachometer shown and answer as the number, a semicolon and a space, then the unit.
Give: 6500; rpm
